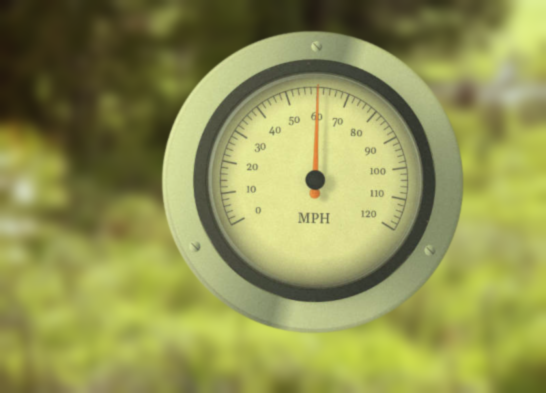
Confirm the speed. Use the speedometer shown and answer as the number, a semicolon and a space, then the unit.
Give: 60; mph
